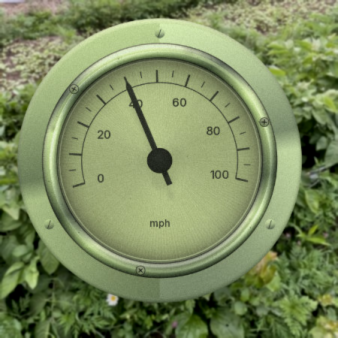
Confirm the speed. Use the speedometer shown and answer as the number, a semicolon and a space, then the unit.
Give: 40; mph
